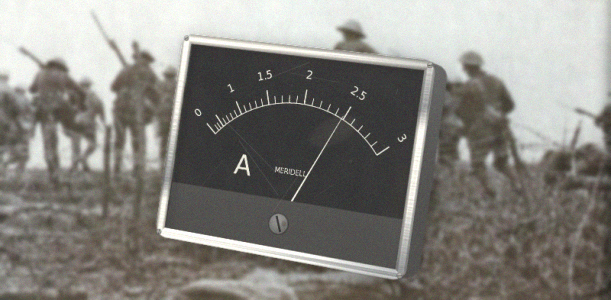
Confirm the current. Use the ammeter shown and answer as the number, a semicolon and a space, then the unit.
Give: 2.5; A
